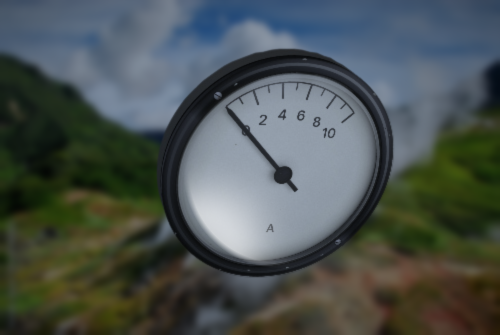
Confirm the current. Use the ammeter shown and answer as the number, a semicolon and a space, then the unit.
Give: 0; A
